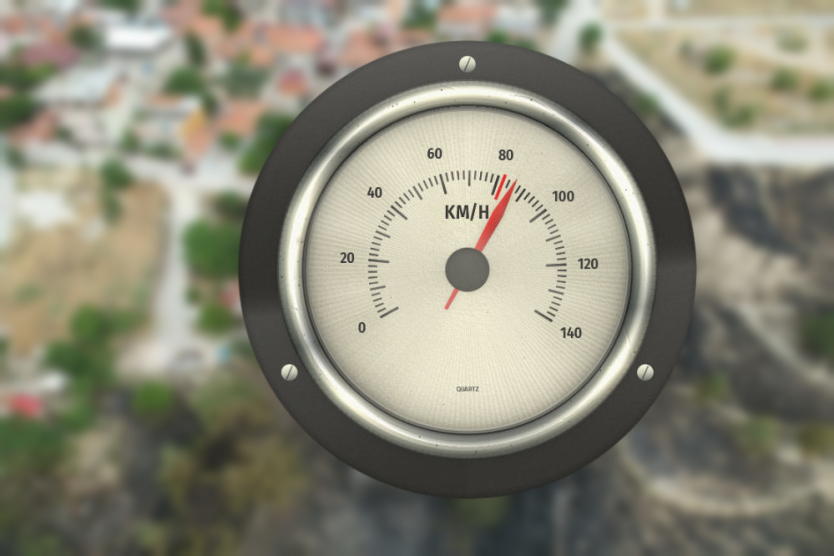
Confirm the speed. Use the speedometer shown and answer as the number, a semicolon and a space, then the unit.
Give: 86; km/h
